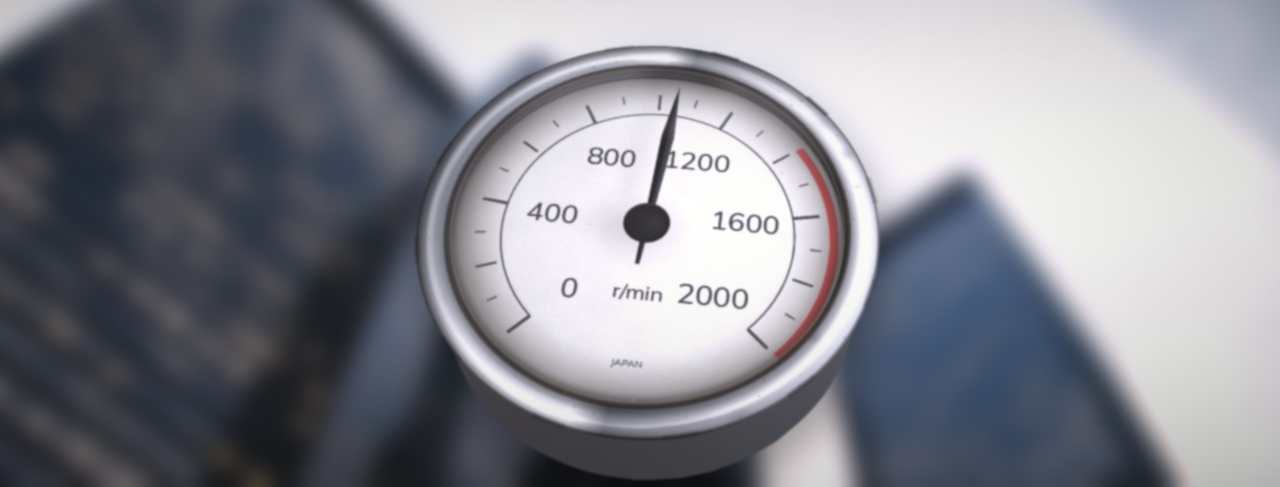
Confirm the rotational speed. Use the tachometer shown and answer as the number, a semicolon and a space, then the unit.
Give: 1050; rpm
